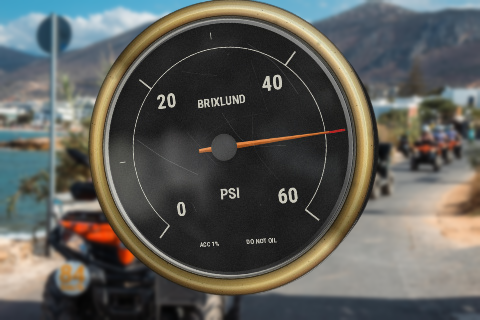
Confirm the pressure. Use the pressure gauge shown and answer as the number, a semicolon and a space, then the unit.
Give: 50; psi
